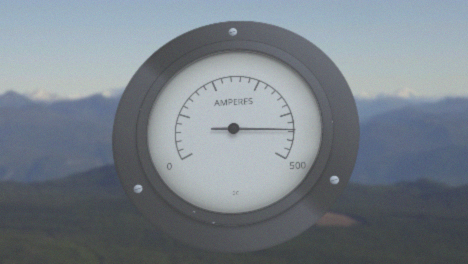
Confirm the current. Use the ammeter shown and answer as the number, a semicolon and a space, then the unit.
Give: 440; A
